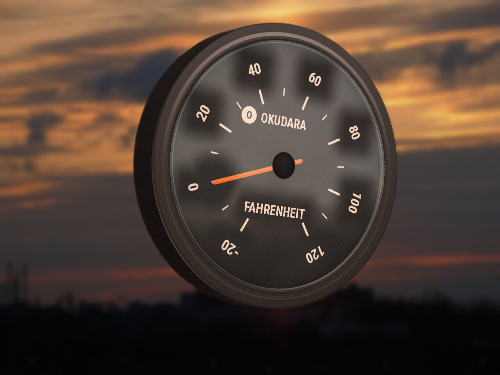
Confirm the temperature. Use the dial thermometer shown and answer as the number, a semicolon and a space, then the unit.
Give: 0; °F
